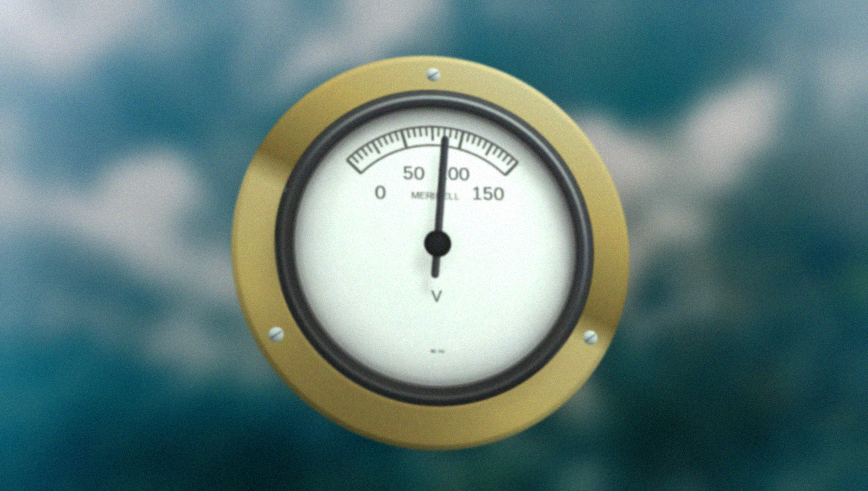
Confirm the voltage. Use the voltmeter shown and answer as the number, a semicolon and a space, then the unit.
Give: 85; V
